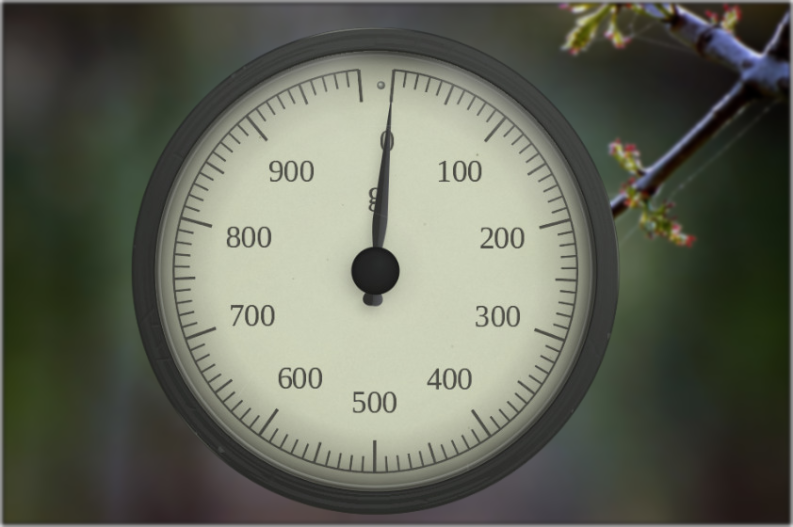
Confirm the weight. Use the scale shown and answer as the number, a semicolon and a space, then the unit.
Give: 0; g
